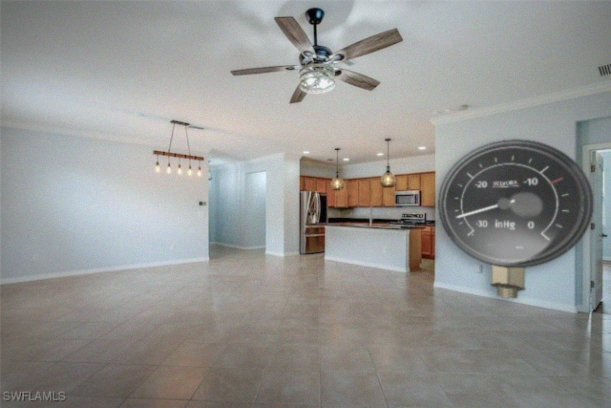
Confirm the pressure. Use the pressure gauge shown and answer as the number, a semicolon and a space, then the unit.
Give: -27; inHg
